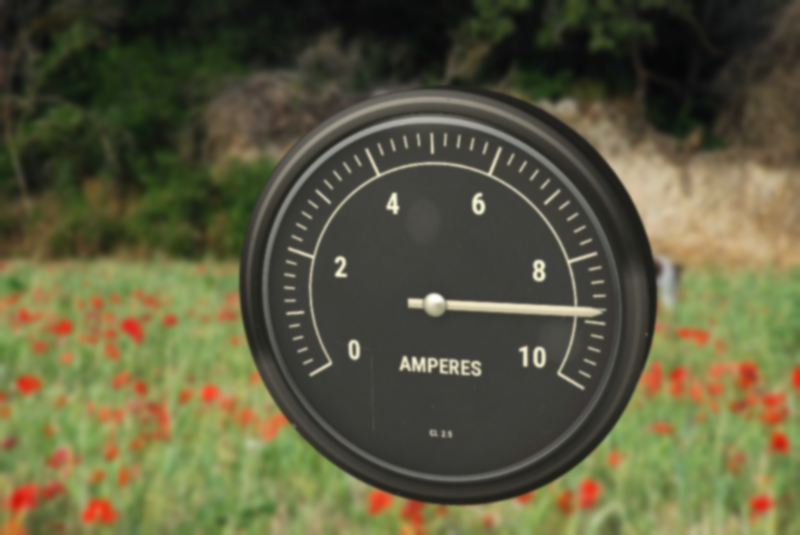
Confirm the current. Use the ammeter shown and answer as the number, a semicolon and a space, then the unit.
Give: 8.8; A
